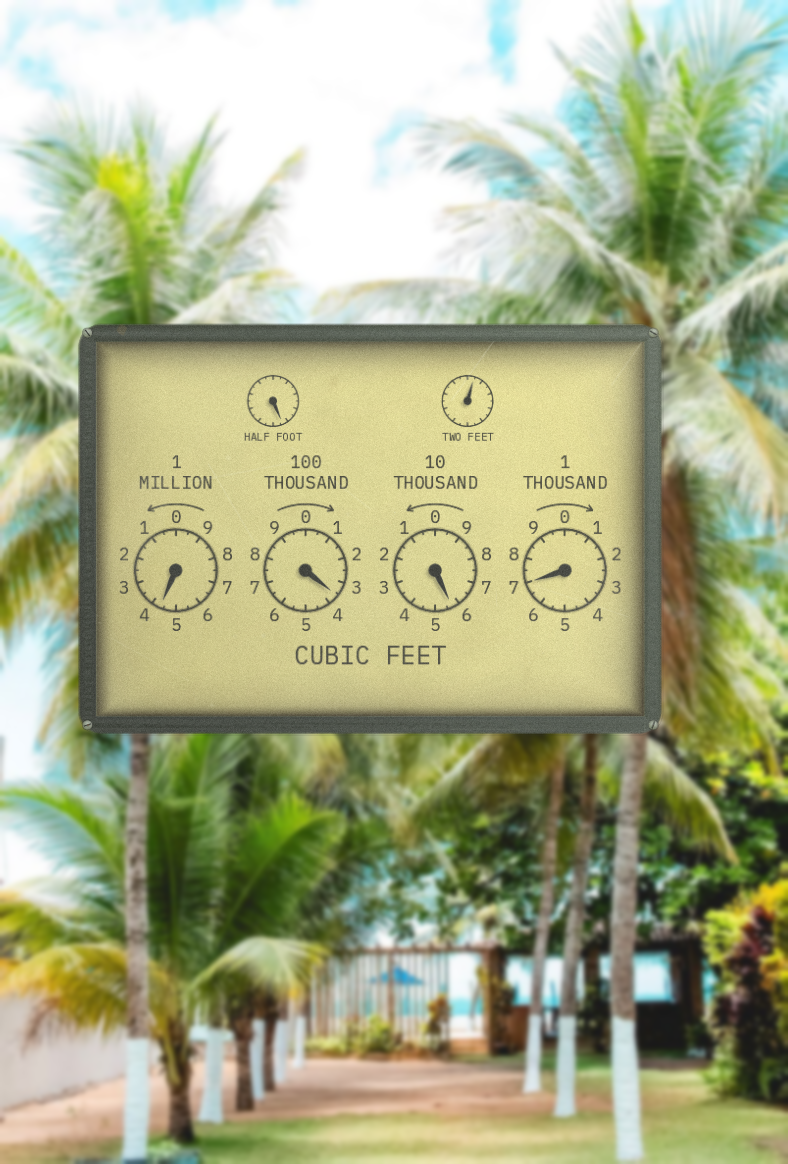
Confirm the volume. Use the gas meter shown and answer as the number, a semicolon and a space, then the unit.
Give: 435700; ft³
